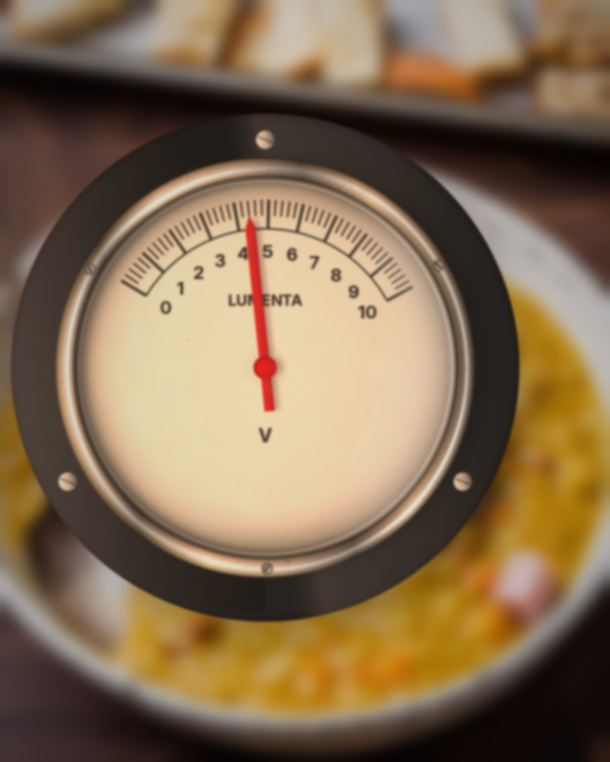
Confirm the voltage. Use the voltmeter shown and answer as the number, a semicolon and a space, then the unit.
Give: 4.4; V
